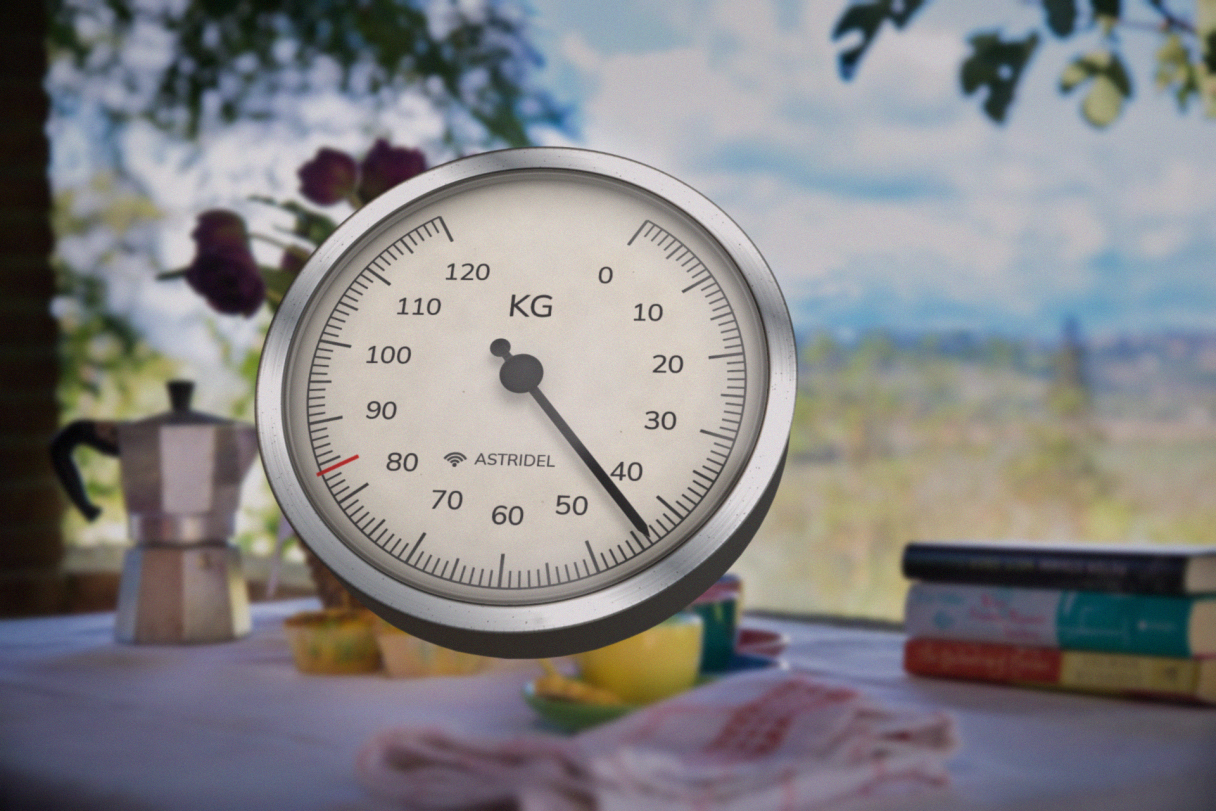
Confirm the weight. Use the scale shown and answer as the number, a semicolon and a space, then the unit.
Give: 44; kg
